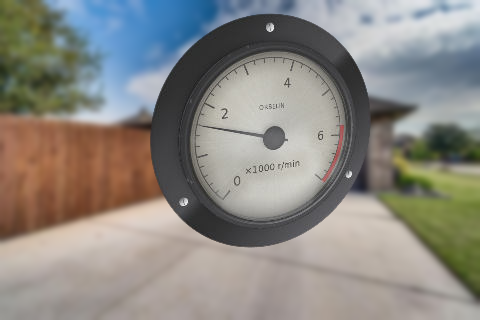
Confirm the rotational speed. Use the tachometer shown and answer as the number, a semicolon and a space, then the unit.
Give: 1600; rpm
